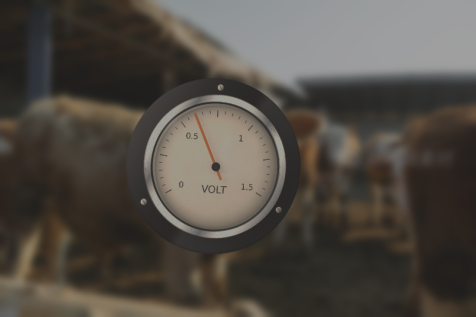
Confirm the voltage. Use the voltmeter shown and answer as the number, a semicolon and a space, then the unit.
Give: 0.6; V
